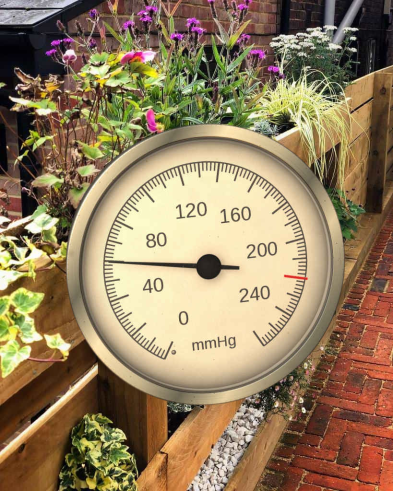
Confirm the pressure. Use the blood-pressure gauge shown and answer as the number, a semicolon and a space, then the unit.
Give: 60; mmHg
